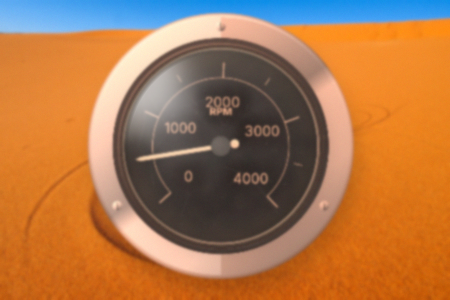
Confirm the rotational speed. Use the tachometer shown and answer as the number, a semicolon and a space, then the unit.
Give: 500; rpm
